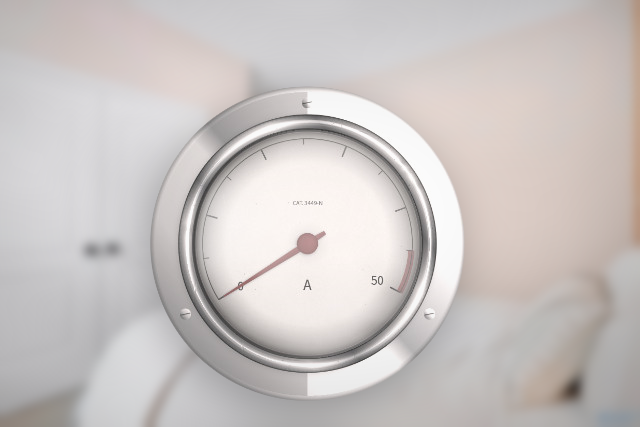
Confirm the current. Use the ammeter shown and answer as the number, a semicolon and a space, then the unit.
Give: 0; A
